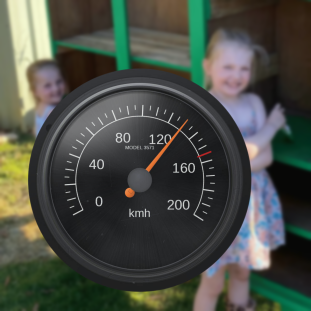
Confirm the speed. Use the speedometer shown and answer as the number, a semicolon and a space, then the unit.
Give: 130; km/h
